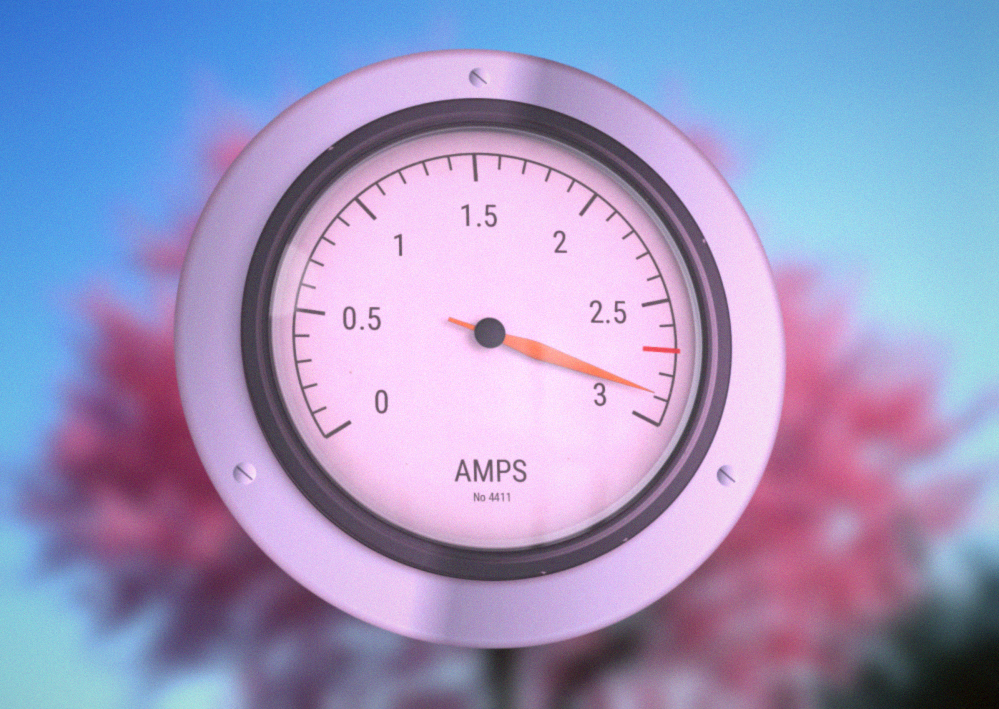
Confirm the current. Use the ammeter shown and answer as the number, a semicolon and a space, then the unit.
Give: 2.9; A
